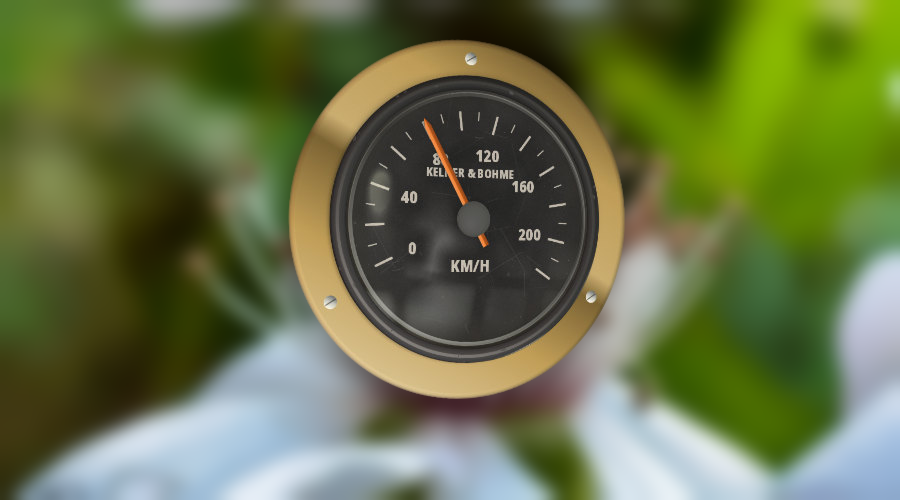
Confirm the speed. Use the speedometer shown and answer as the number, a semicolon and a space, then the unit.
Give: 80; km/h
